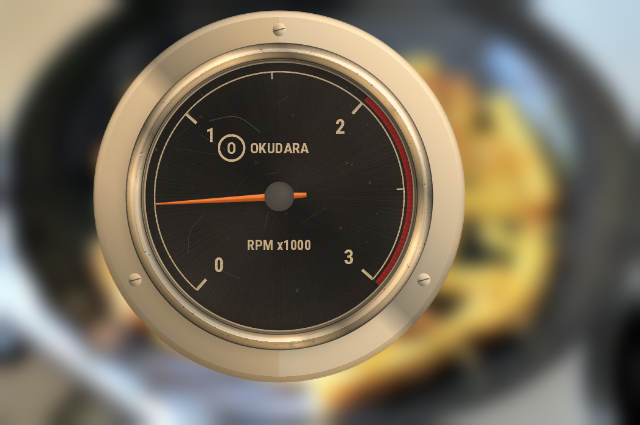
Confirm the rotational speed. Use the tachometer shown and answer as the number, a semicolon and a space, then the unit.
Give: 500; rpm
